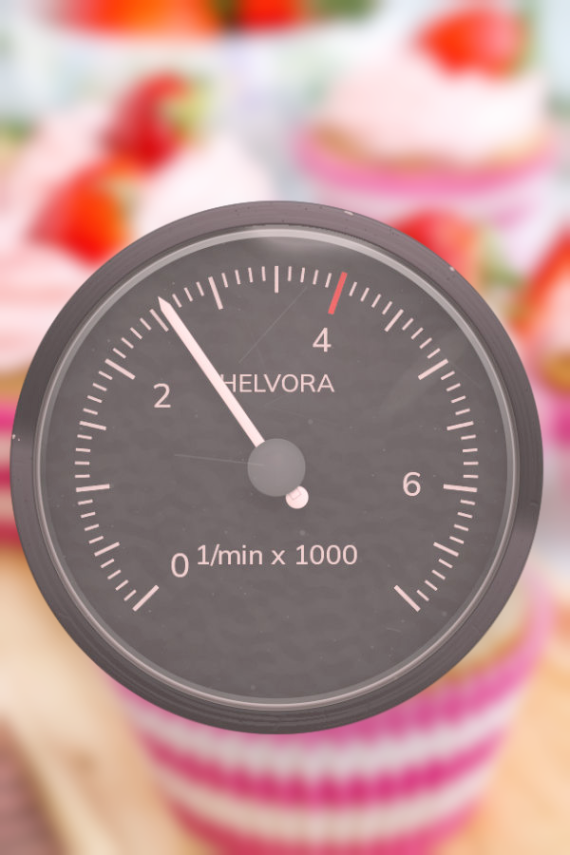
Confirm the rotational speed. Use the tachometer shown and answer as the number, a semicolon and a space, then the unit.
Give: 2600; rpm
